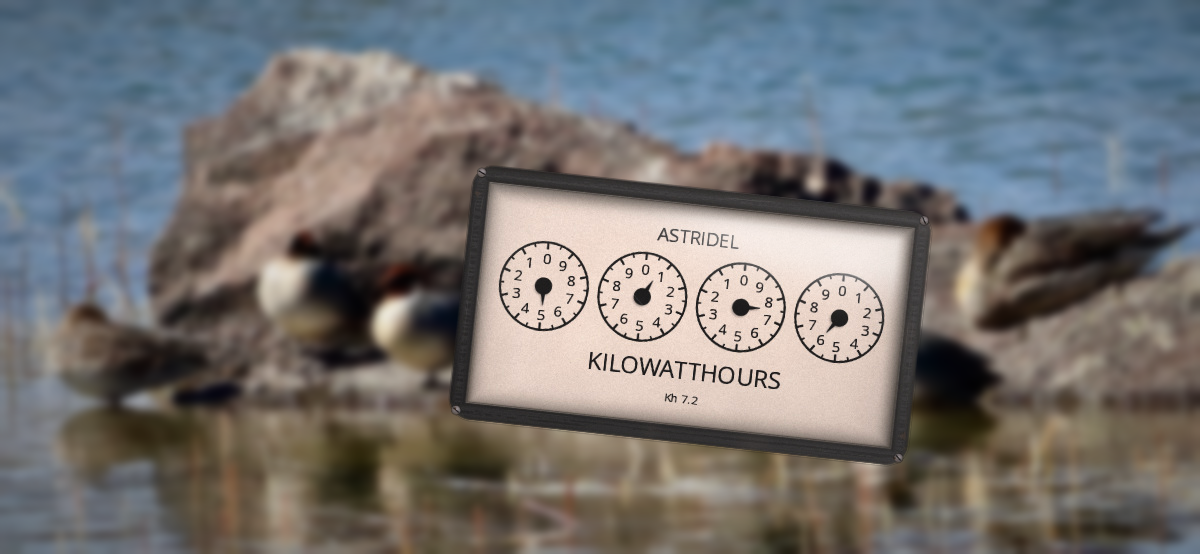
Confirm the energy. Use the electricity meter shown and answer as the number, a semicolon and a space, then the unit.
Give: 5076; kWh
